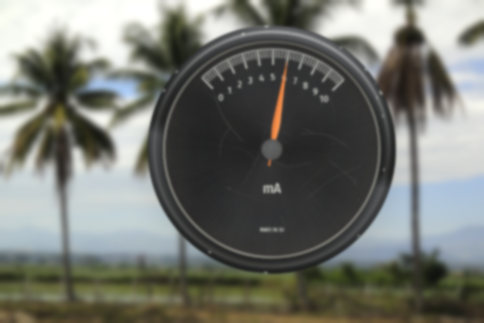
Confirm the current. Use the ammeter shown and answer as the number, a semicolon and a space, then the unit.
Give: 6; mA
